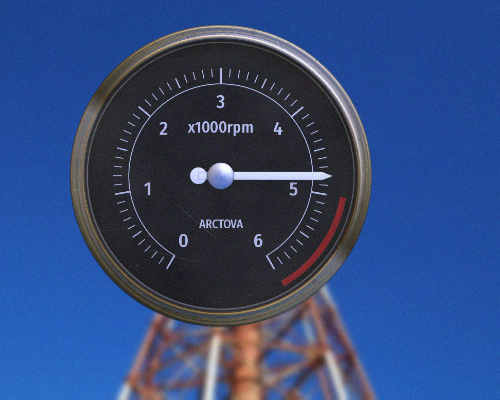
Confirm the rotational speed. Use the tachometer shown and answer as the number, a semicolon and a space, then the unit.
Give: 4800; rpm
